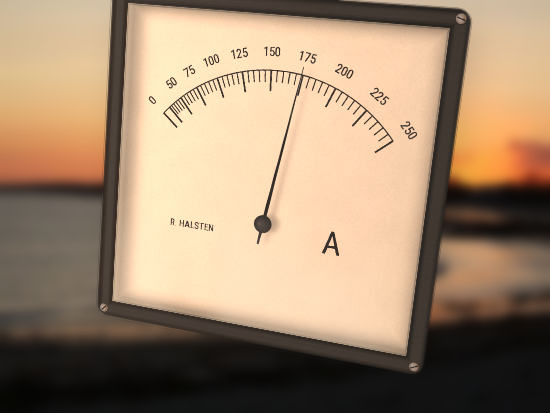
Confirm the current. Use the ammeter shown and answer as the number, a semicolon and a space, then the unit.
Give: 175; A
